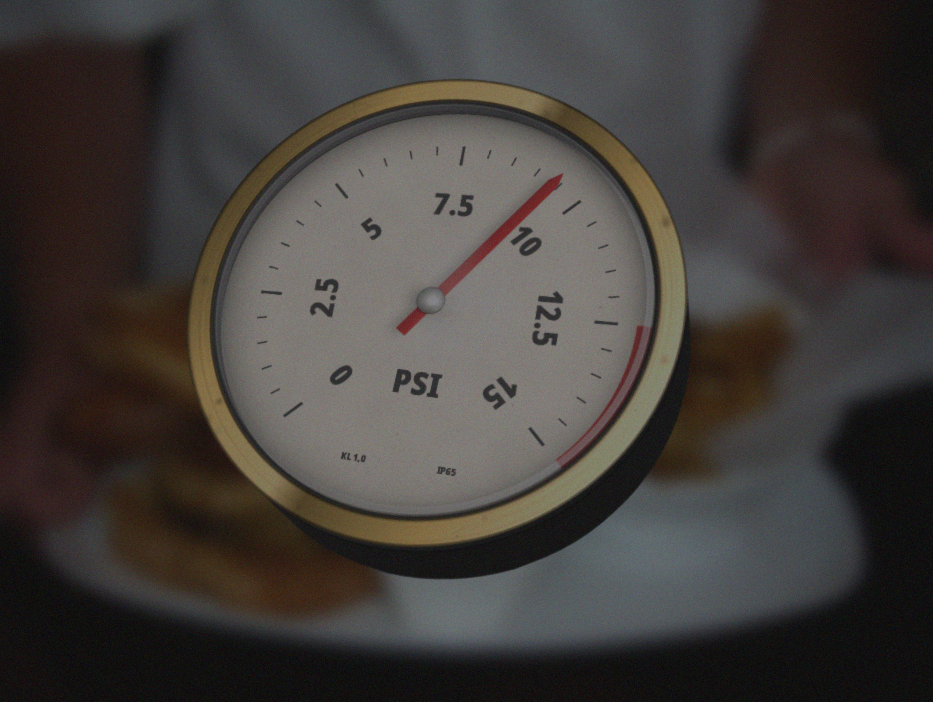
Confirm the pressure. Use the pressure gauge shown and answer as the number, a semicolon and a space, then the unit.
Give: 9.5; psi
